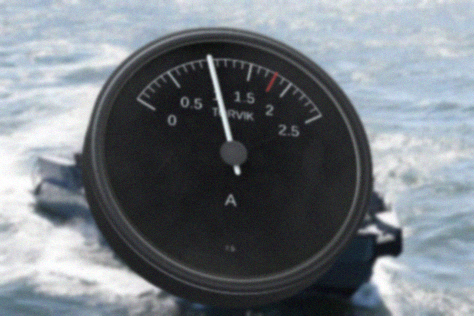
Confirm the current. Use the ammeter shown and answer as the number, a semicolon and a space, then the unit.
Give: 1; A
